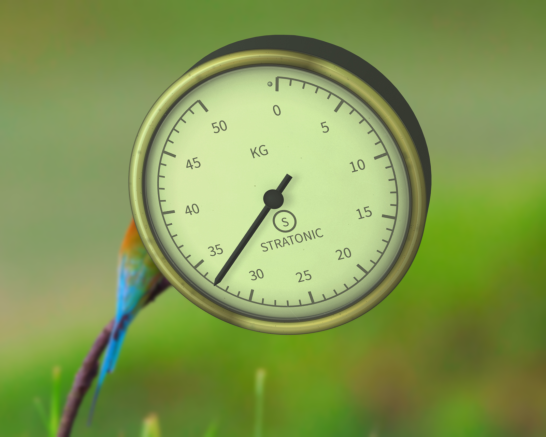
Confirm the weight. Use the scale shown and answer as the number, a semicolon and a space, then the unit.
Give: 33; kg
